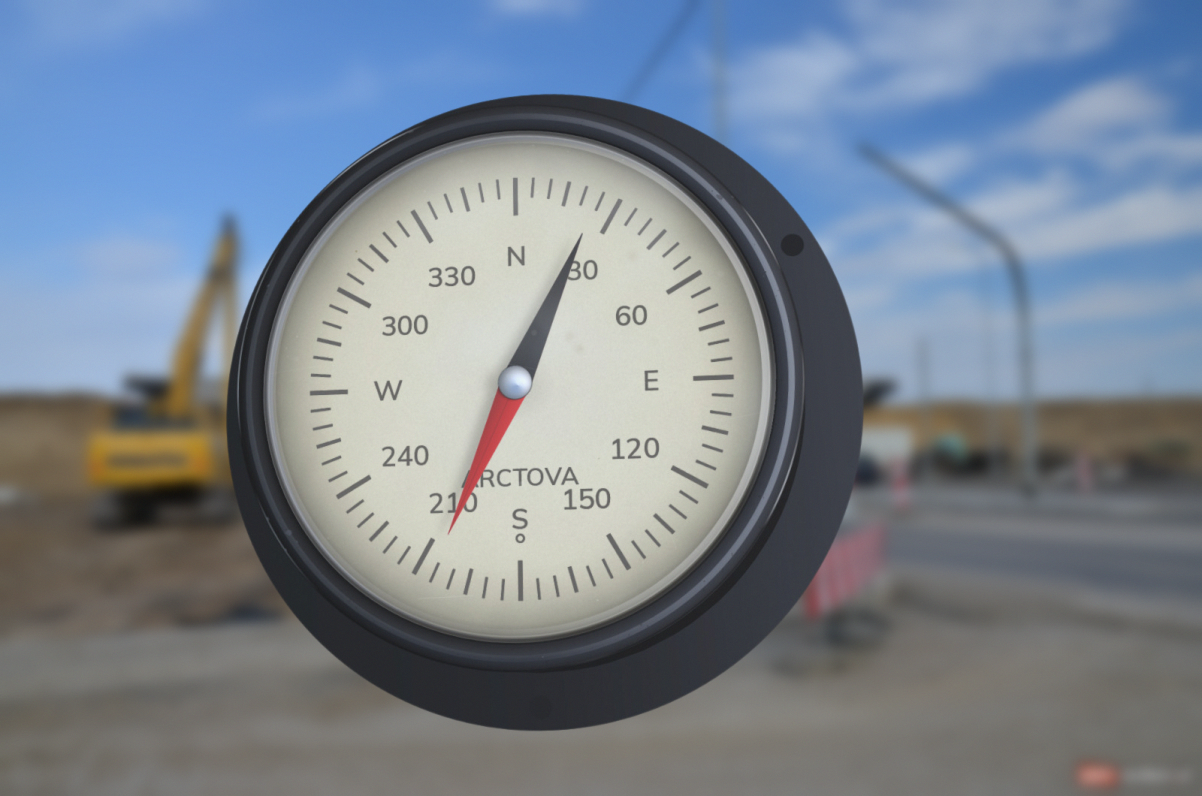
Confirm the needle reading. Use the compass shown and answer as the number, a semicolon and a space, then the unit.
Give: 205; °
